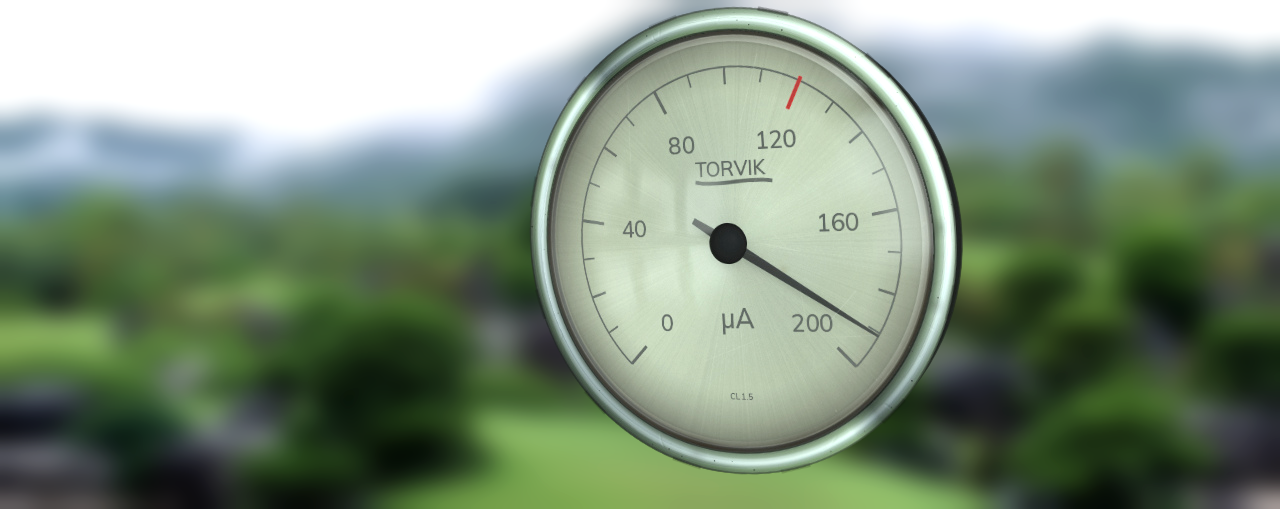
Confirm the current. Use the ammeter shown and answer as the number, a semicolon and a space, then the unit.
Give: 190; µA
